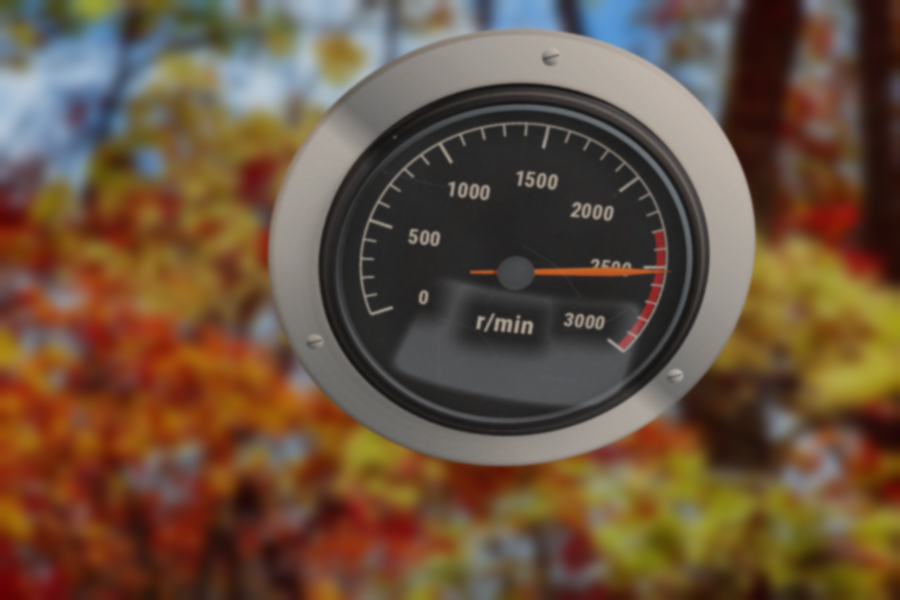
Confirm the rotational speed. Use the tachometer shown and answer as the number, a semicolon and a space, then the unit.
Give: 2500; rpm
